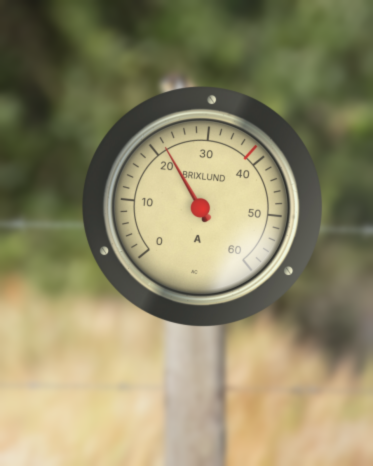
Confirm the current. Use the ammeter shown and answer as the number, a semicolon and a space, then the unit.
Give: 22; A
